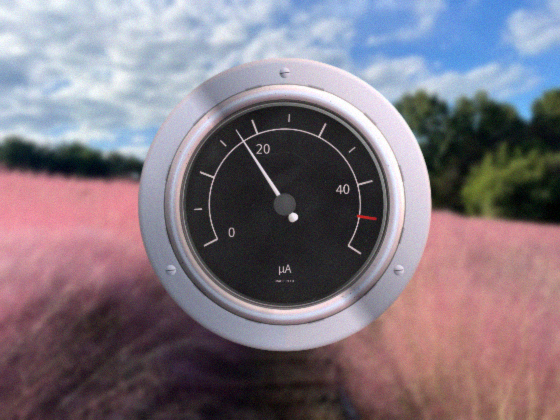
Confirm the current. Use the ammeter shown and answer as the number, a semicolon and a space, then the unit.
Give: 17.5; µA
